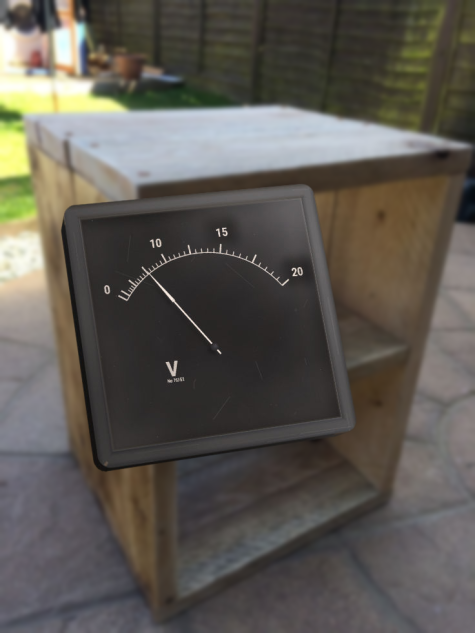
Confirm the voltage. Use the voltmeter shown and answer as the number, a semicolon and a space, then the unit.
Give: 7.5; V
